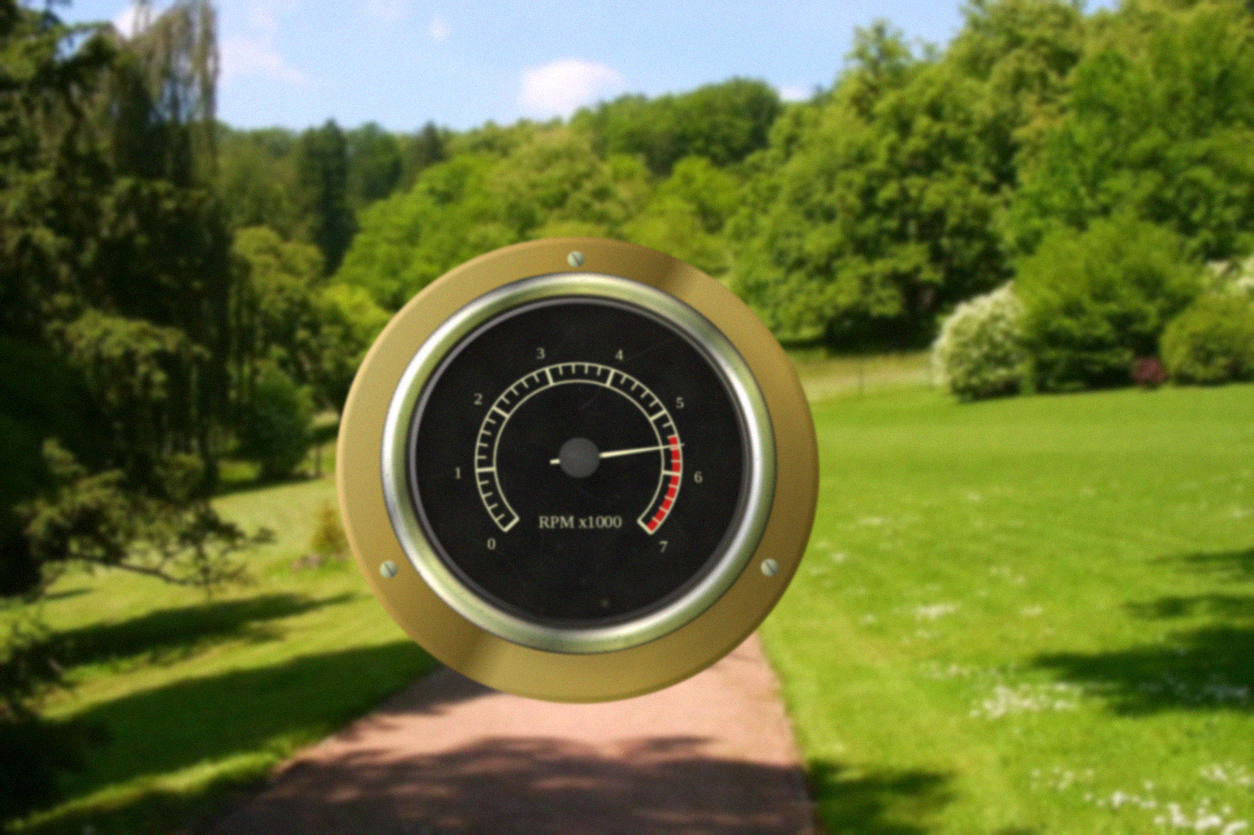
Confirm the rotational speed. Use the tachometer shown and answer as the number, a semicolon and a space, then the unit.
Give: 5600; rpm
